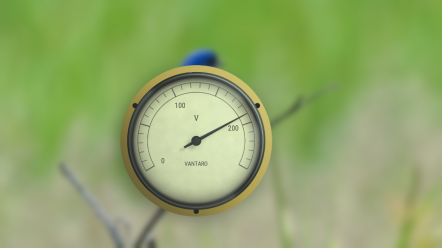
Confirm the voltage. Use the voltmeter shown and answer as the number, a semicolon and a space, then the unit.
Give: 190; V
